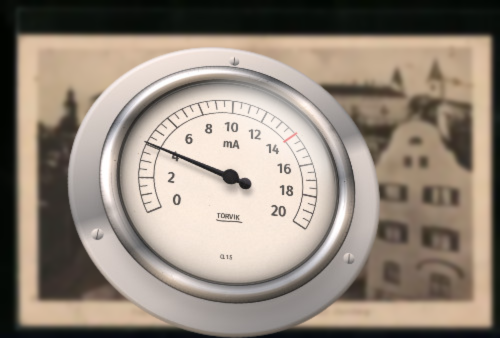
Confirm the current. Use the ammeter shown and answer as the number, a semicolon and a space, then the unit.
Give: 4; mA
